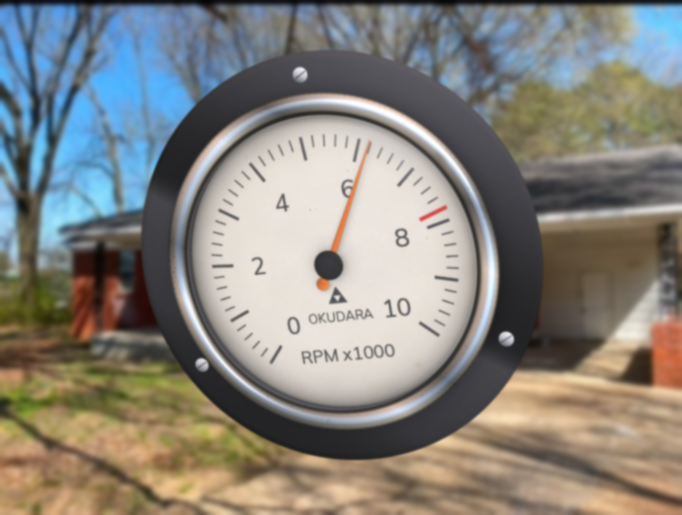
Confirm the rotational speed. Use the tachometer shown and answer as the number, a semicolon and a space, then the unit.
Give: 6200; rpm
